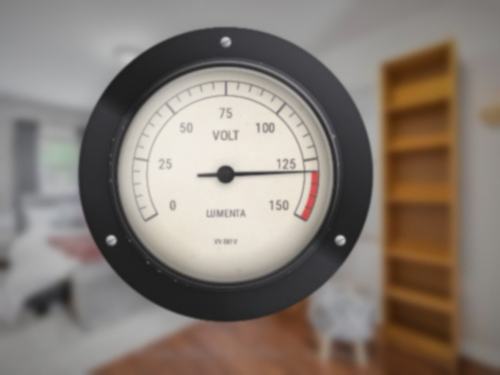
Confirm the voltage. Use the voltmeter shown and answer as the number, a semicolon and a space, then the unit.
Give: 130; V
